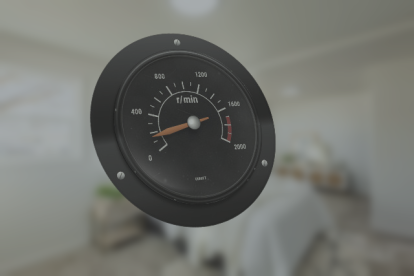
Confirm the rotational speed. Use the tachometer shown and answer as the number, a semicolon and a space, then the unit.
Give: 150; rpm
